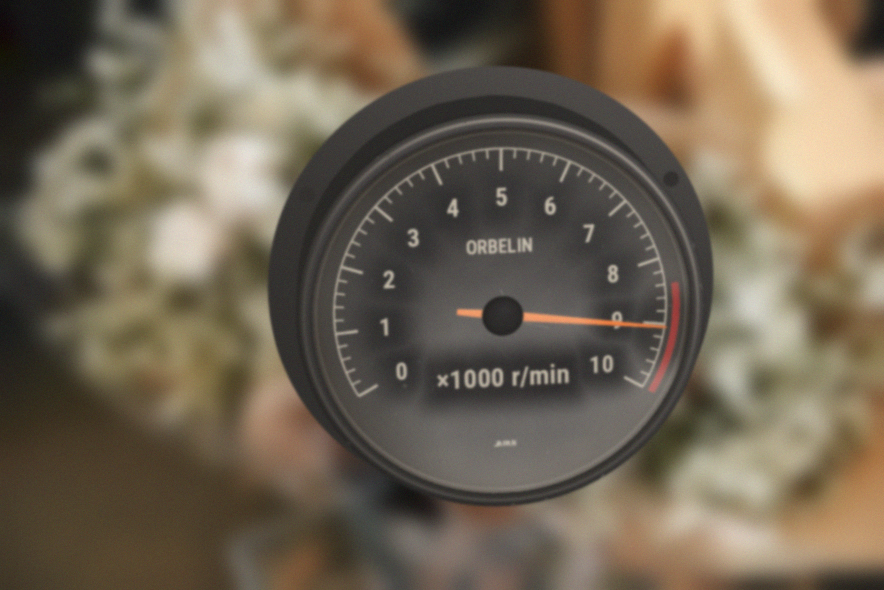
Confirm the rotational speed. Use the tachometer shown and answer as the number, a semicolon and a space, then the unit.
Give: 9000; rpm
